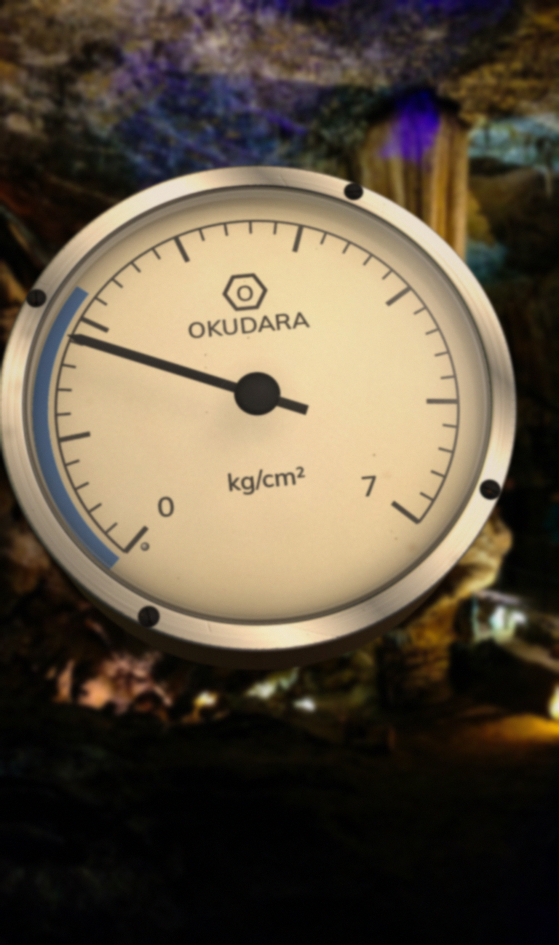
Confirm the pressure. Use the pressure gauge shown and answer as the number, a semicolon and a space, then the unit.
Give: 1.8; kg/cm²
